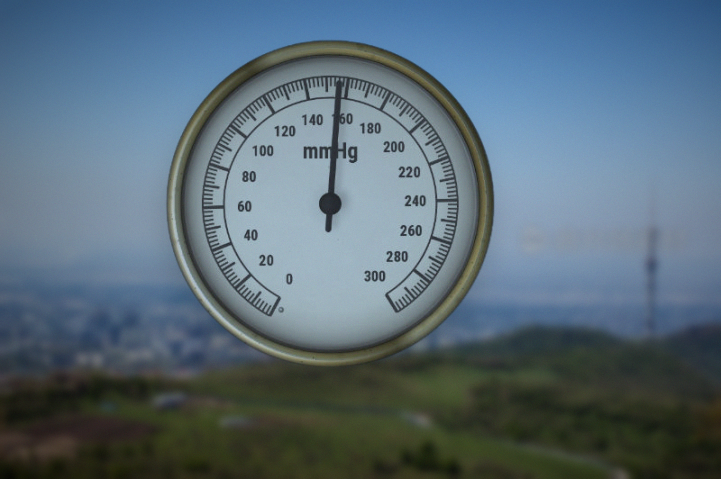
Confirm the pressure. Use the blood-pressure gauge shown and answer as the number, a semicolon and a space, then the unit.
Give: 156; mmHg
